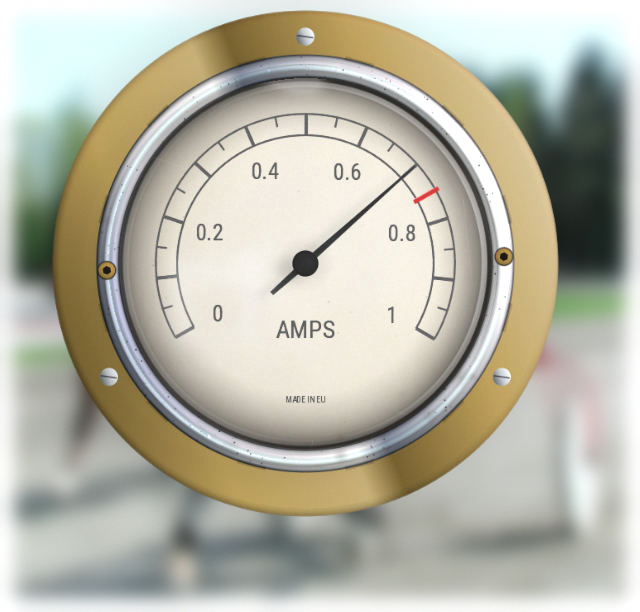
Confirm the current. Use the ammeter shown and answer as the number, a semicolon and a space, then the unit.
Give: 0.7; A
